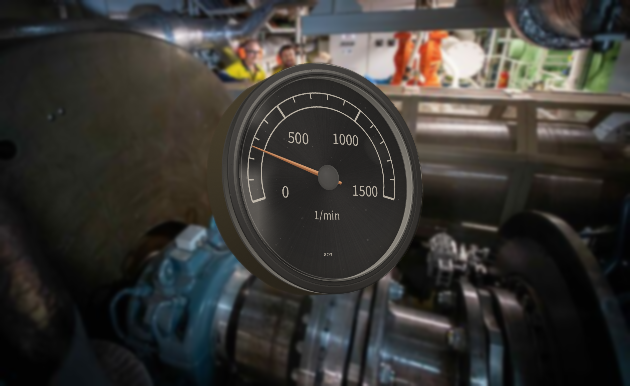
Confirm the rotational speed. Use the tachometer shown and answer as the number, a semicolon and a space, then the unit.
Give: 250; rpm
